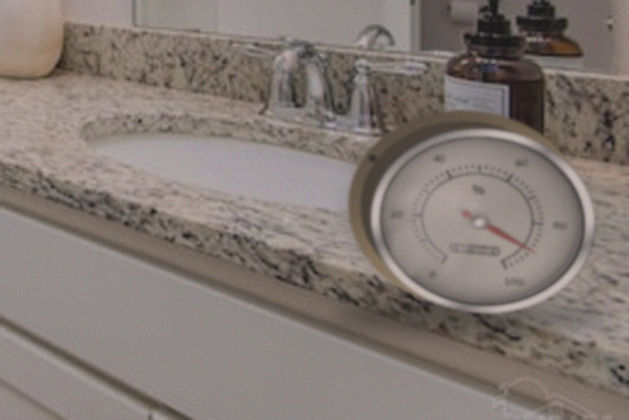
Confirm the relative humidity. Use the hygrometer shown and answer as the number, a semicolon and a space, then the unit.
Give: 90; %
